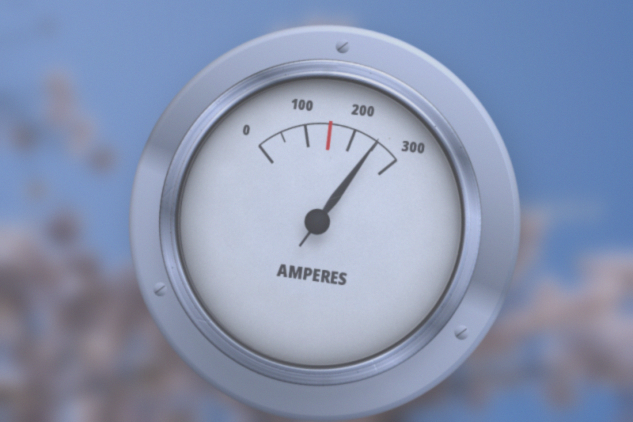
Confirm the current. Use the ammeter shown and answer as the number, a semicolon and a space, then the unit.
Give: 250; A
